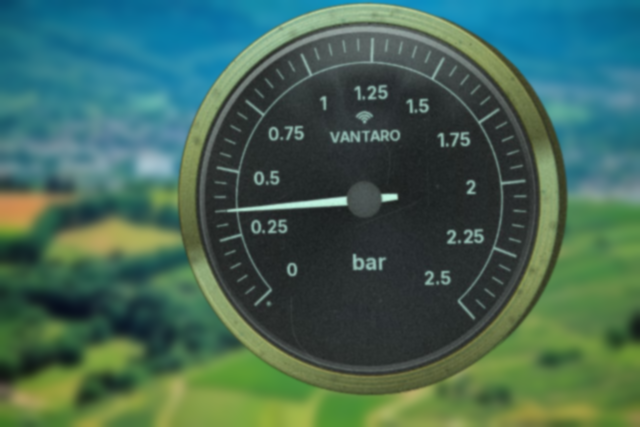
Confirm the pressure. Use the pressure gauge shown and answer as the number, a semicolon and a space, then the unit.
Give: 0.35; bar
